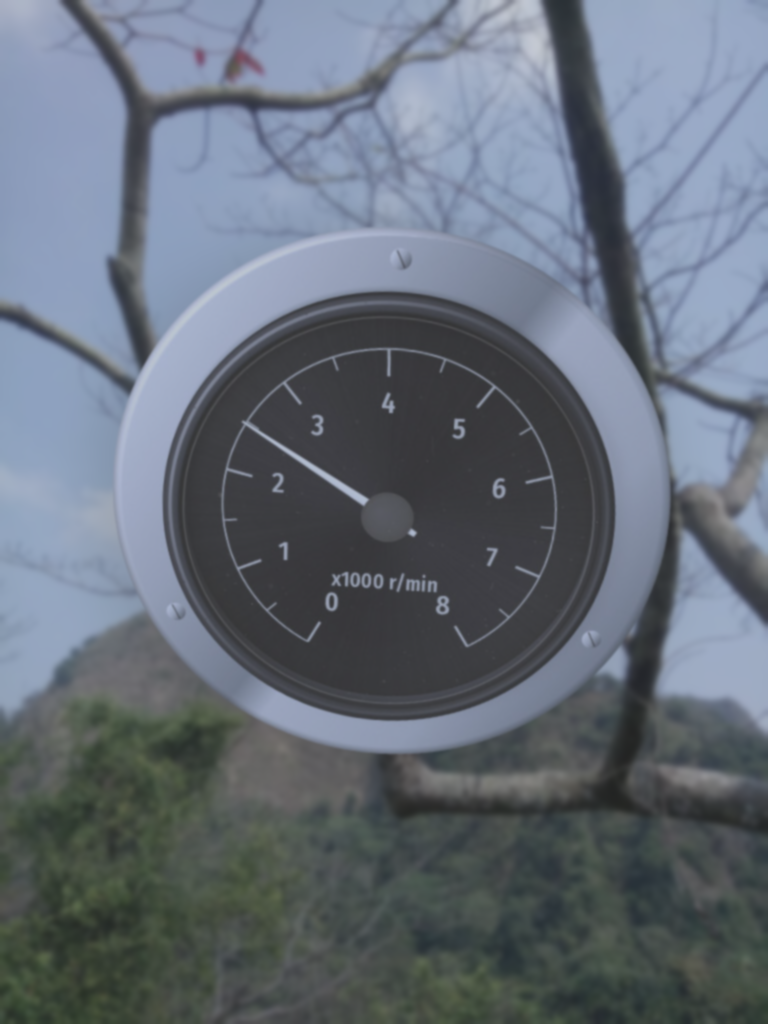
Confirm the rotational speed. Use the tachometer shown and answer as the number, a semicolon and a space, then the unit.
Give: 2500; rpm
